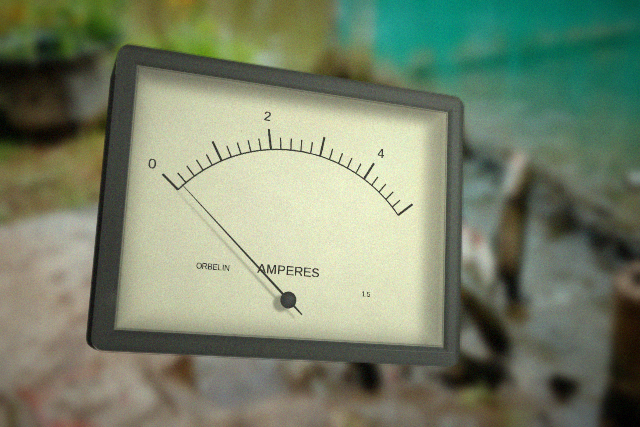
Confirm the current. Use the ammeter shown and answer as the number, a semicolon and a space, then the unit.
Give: 0.1; A
